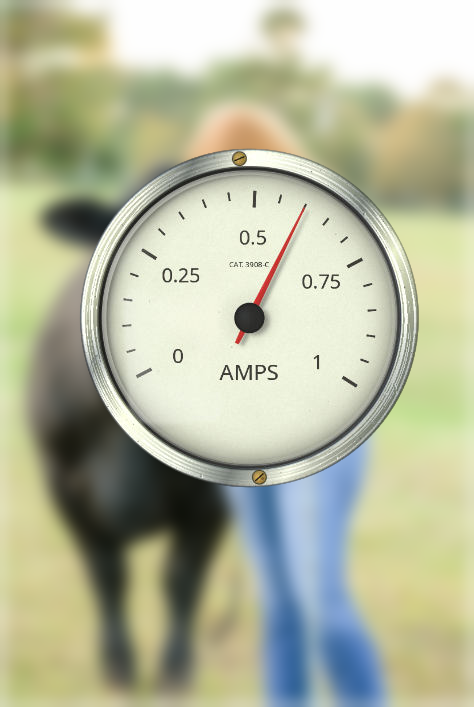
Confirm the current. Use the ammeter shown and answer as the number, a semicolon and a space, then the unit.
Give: 0.6; A
